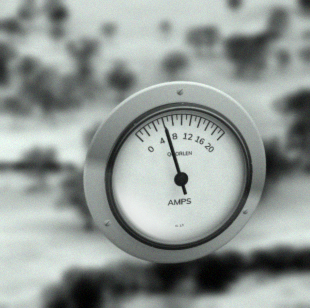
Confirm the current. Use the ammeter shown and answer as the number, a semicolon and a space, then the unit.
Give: 6; A
